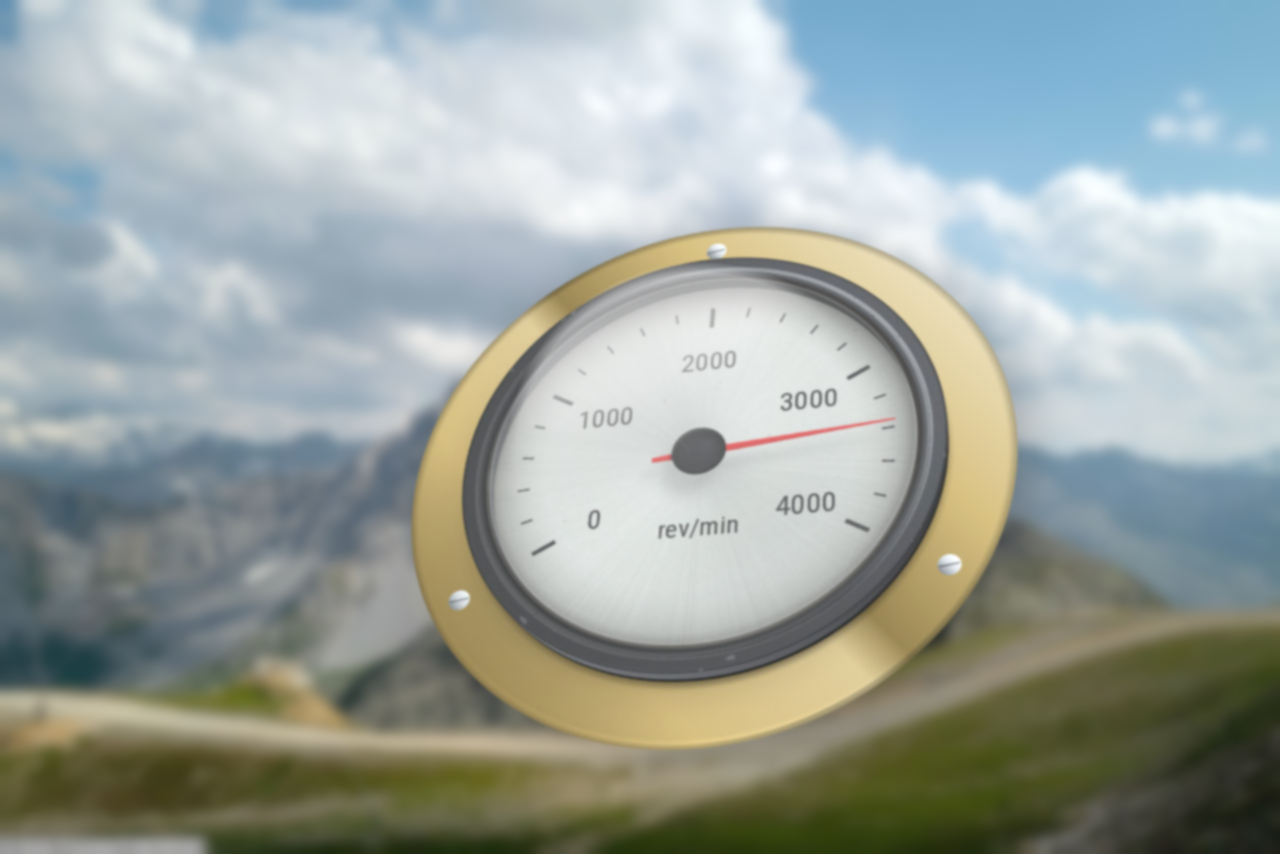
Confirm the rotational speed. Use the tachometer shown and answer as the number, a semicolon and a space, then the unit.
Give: 3400; rpm
